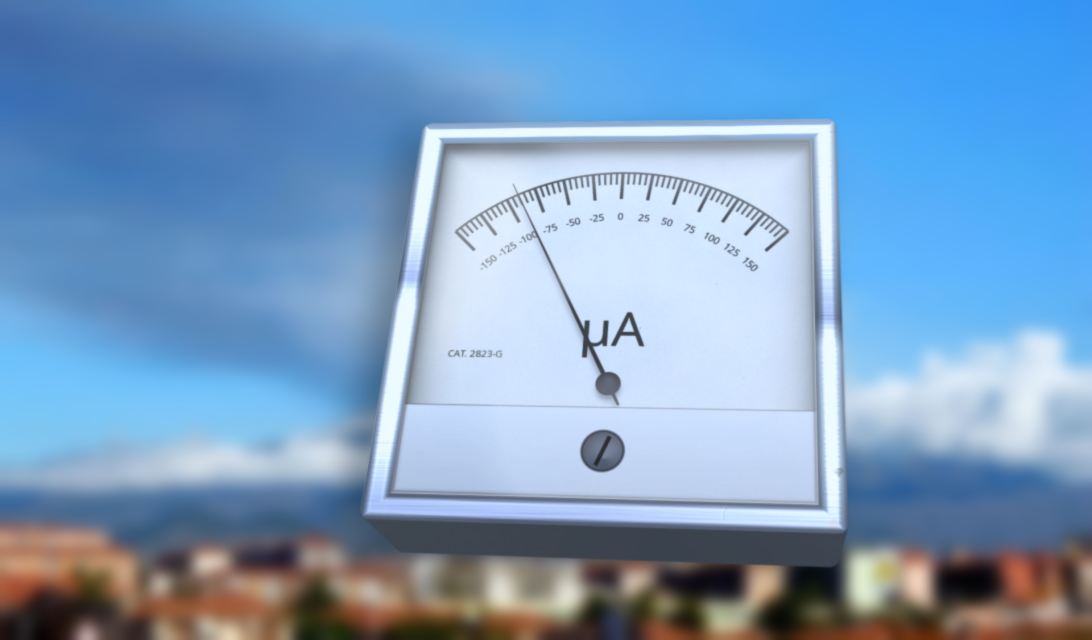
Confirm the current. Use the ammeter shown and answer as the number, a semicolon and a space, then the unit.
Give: -90; µA
